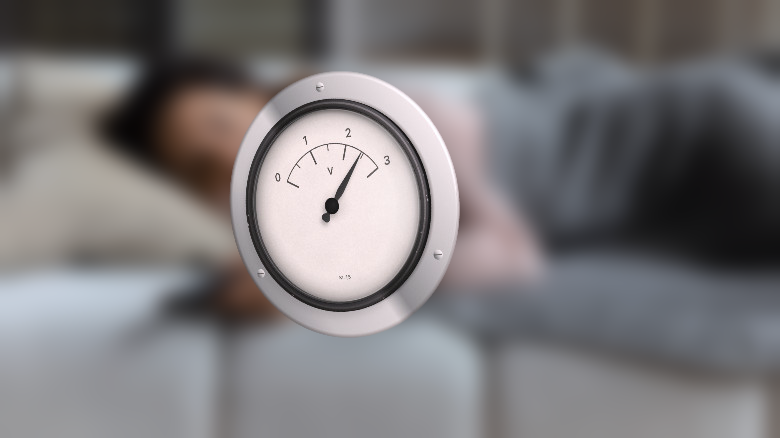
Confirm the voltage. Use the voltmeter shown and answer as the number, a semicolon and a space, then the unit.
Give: 2.5; V
